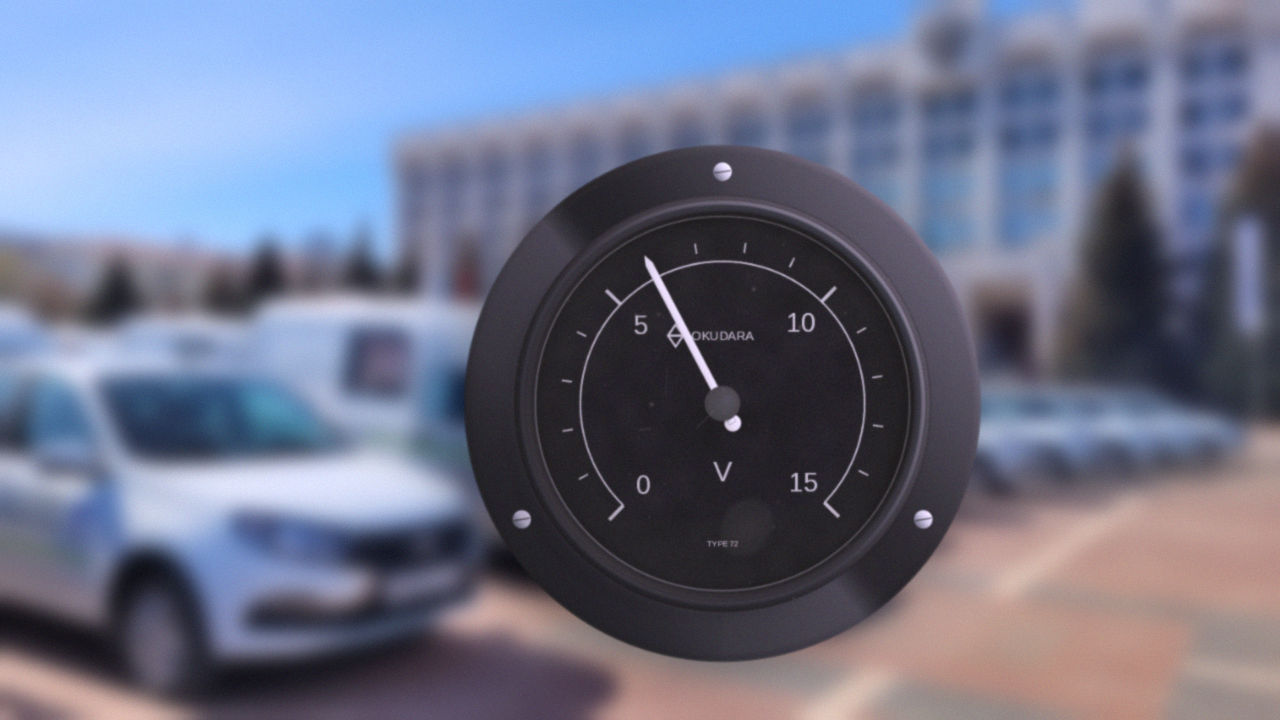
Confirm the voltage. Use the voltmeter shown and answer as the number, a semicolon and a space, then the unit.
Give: 6; V
